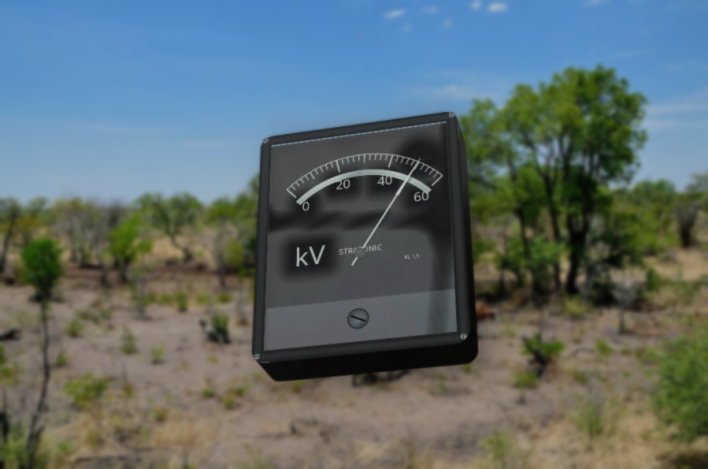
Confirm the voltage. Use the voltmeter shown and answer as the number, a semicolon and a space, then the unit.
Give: 50; kV
